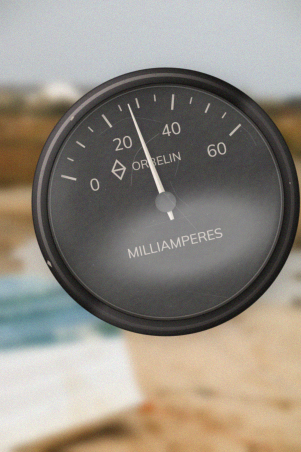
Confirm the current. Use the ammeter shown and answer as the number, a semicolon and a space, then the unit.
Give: 27.5; mA
